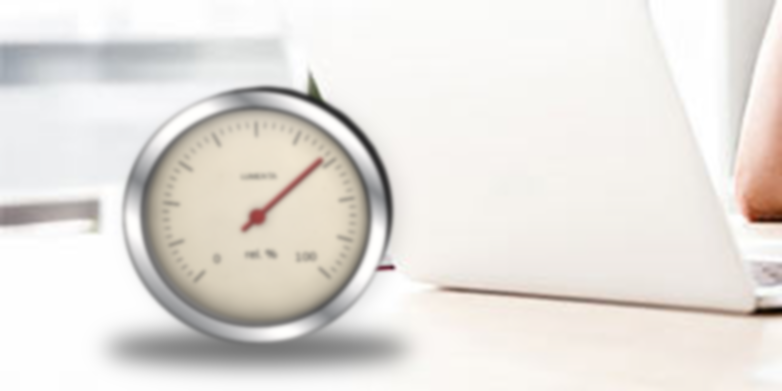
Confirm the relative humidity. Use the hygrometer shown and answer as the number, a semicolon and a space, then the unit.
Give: 68; %
